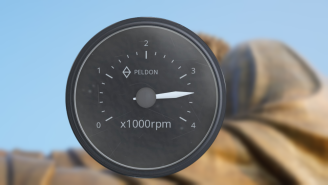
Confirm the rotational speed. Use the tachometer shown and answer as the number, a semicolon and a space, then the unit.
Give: 3400; rpm
